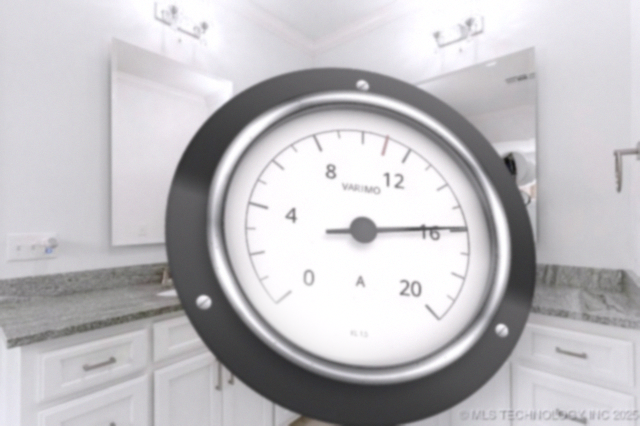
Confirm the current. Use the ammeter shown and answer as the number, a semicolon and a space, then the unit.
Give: 16; A
